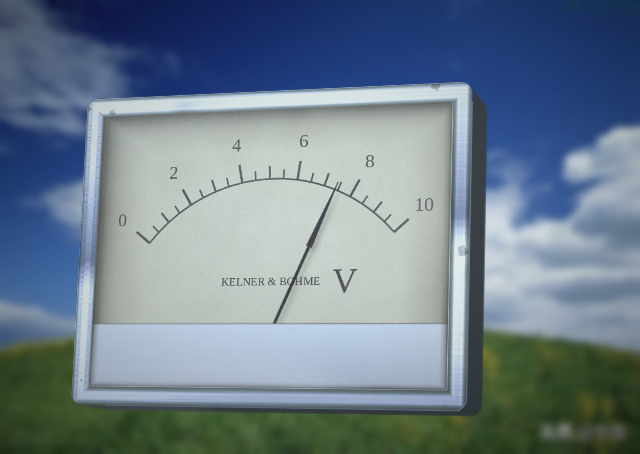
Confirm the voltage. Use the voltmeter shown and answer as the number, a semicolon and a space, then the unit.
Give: 7.5; V
